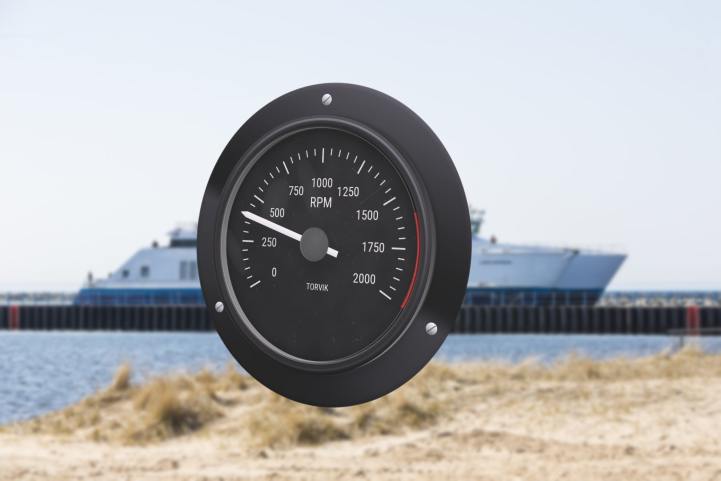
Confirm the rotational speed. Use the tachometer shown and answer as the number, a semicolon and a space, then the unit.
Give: 400; rpm
